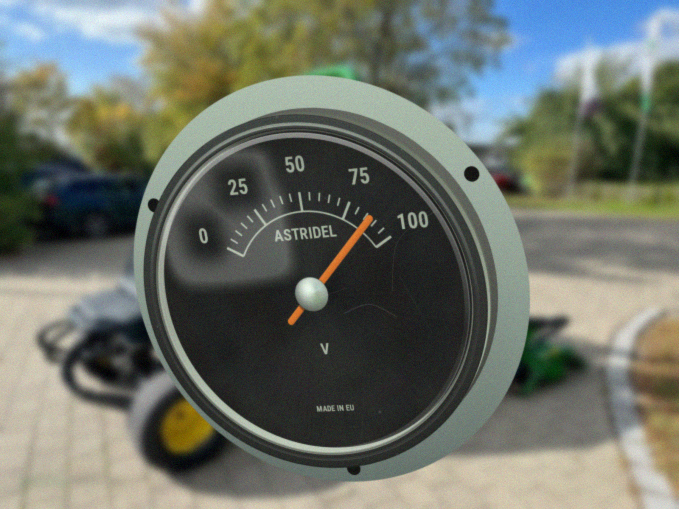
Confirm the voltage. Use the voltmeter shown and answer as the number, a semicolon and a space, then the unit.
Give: 87.5; V
